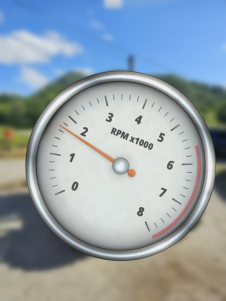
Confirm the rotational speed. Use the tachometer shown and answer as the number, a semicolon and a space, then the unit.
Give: 1700; rpm
